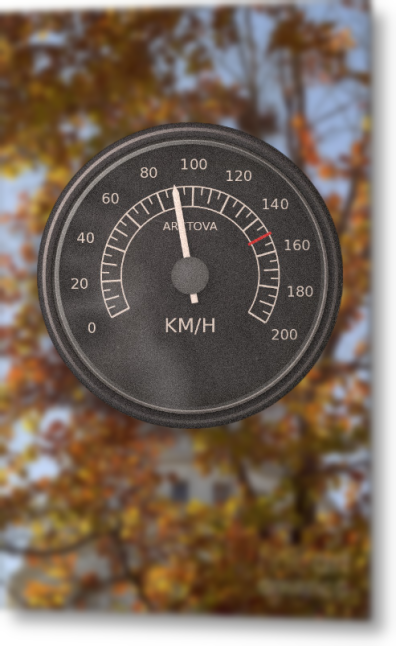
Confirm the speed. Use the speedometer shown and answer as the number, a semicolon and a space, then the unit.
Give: 90; km/h
